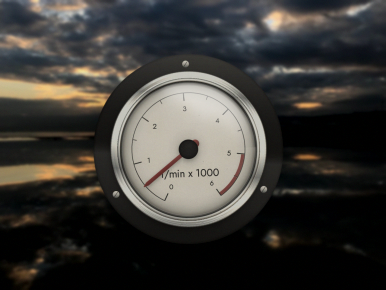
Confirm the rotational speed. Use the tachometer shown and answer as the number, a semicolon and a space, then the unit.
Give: 500; rpm
